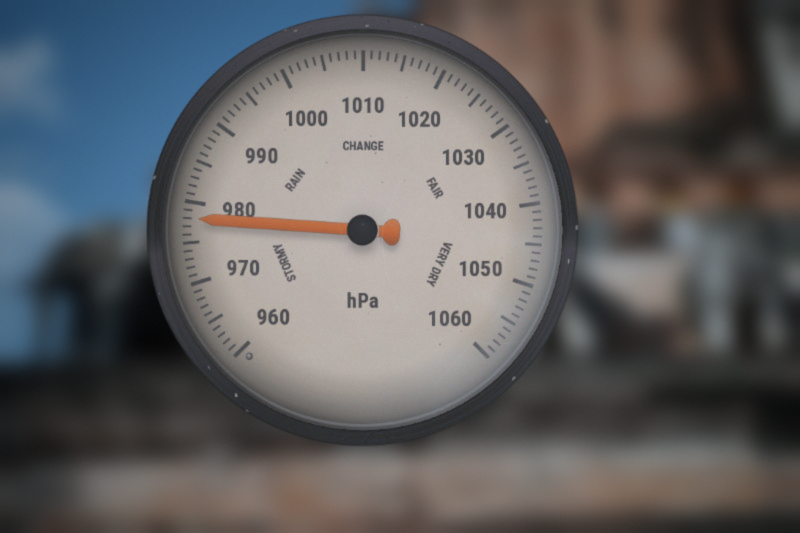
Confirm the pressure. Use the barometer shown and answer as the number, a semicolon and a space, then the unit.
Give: 978; hPa
